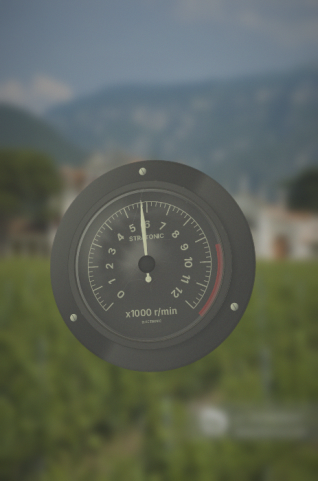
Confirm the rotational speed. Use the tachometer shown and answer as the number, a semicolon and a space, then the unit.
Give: 5800; rpm
